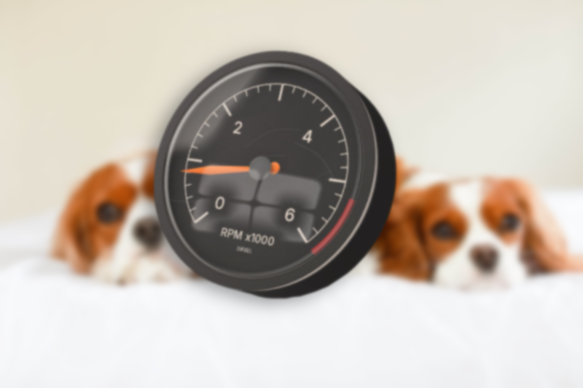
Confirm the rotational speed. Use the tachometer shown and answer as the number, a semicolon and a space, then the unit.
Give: 800; rpm
